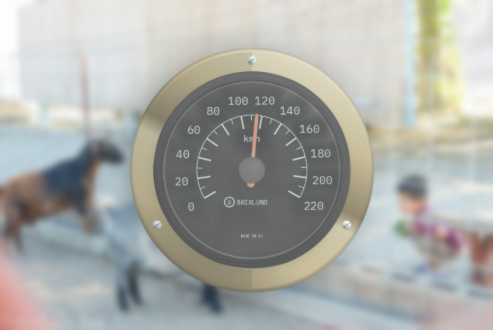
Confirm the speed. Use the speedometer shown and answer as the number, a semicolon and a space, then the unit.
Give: 115; km/h
